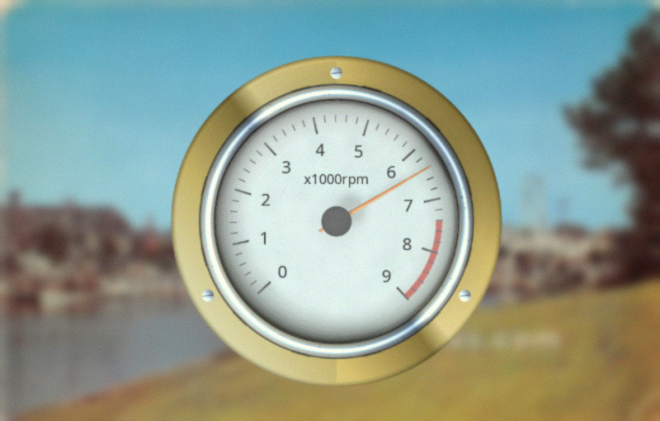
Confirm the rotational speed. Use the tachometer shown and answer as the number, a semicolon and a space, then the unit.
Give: 6400; rpm
